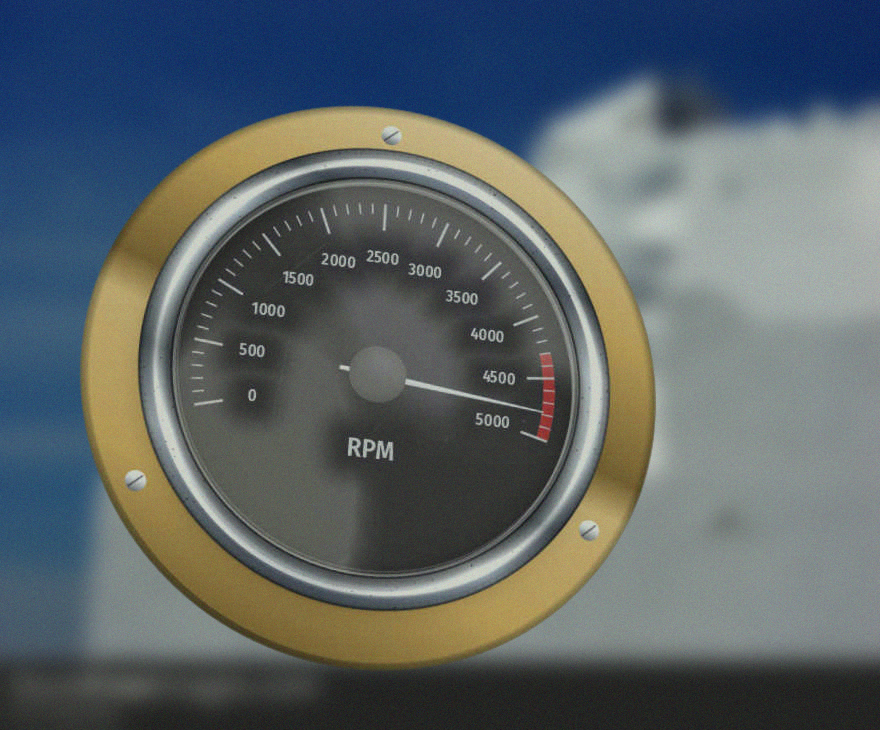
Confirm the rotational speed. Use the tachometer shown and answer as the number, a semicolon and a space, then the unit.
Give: 4800; rpm
